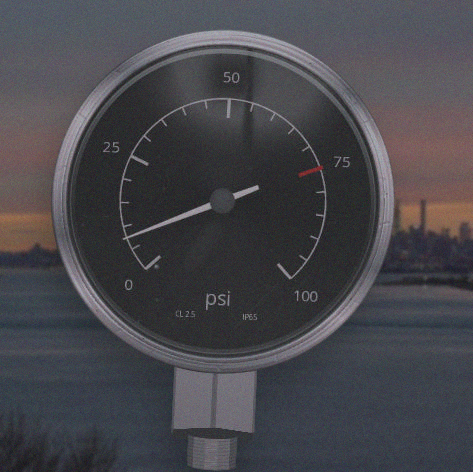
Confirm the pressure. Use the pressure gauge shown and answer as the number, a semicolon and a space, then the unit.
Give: 7.5; psi
